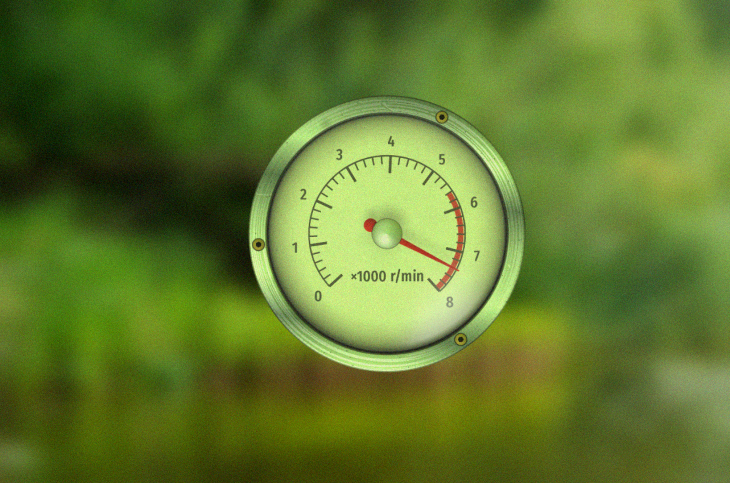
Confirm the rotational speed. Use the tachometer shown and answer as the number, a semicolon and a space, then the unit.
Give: 7400; rpm
